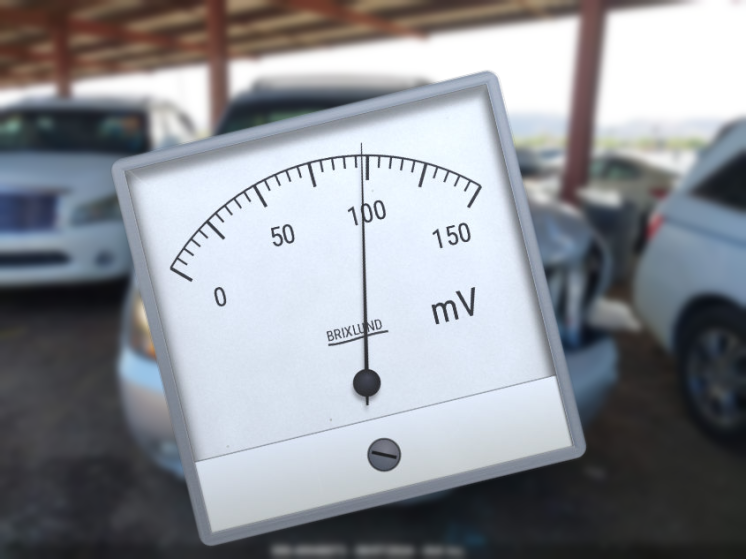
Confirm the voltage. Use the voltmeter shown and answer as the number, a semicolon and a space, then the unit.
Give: 97.5; mV
